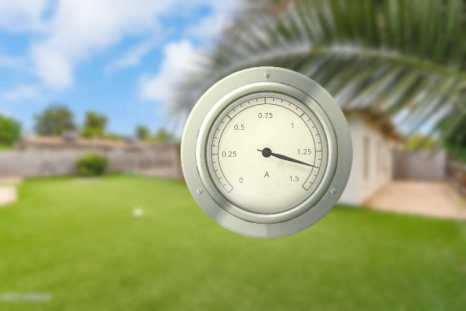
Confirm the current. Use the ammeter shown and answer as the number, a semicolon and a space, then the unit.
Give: 1.35; A
